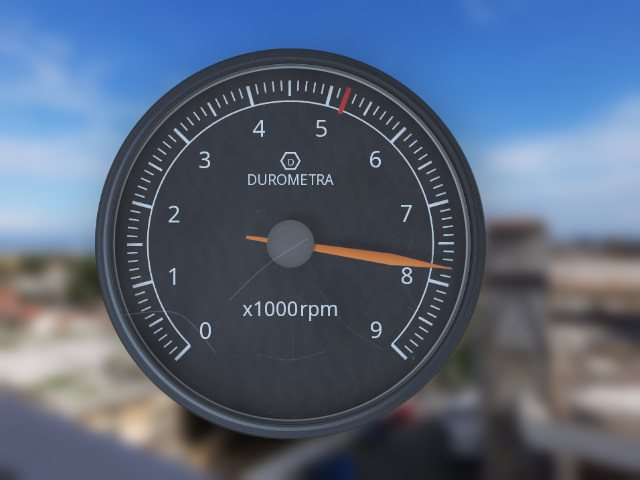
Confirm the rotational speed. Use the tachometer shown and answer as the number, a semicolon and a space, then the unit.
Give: 7800; rpm
